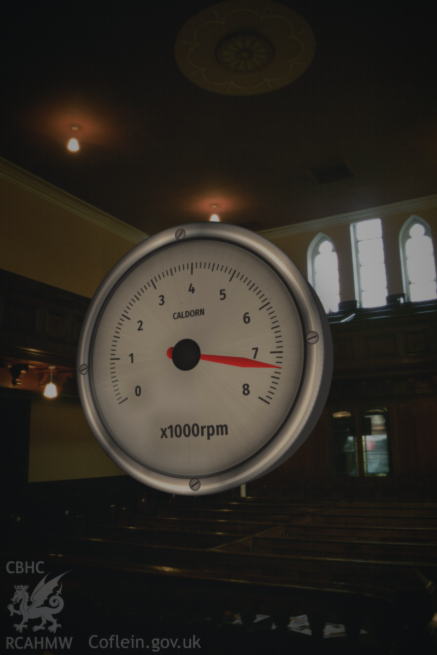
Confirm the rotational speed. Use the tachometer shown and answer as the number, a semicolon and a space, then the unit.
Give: 7300; rpm
